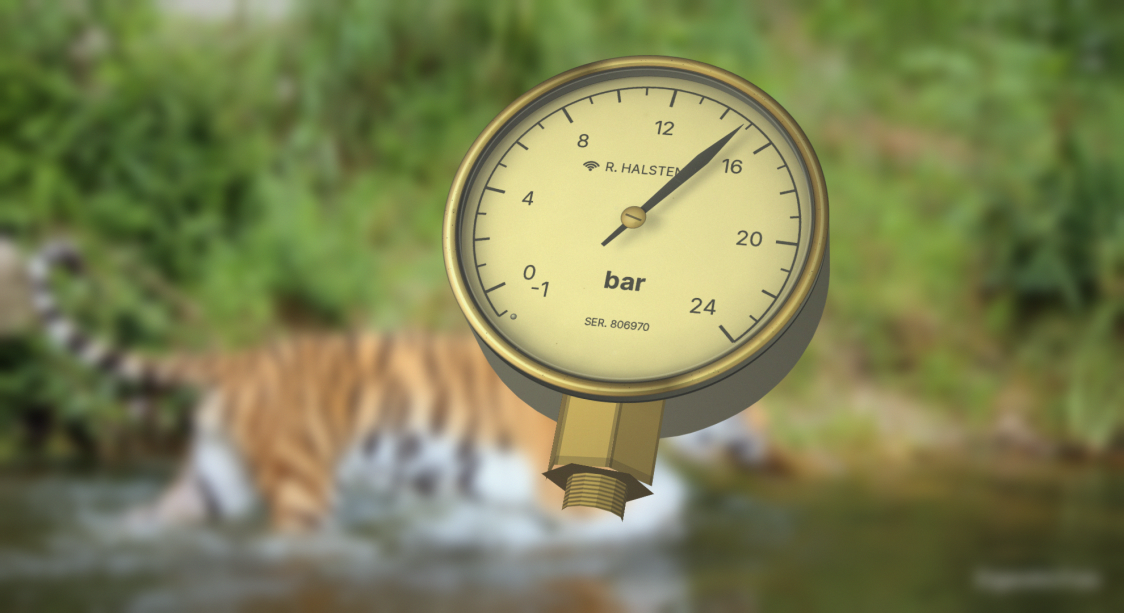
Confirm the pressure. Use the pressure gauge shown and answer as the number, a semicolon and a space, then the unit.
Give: 15; bar
